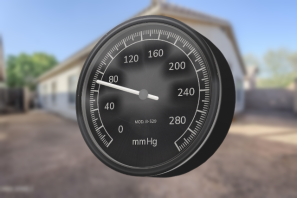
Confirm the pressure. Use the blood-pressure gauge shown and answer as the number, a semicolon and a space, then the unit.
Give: 70; mmHg
